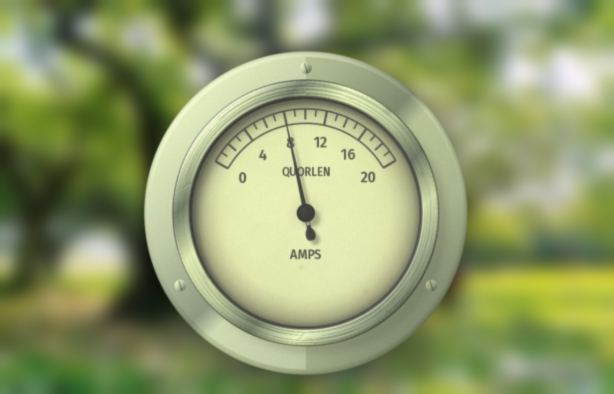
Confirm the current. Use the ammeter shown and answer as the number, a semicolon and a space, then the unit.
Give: 8; A
